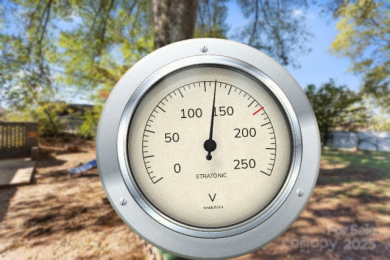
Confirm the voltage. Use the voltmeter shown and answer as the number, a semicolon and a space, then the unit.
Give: 135; V
